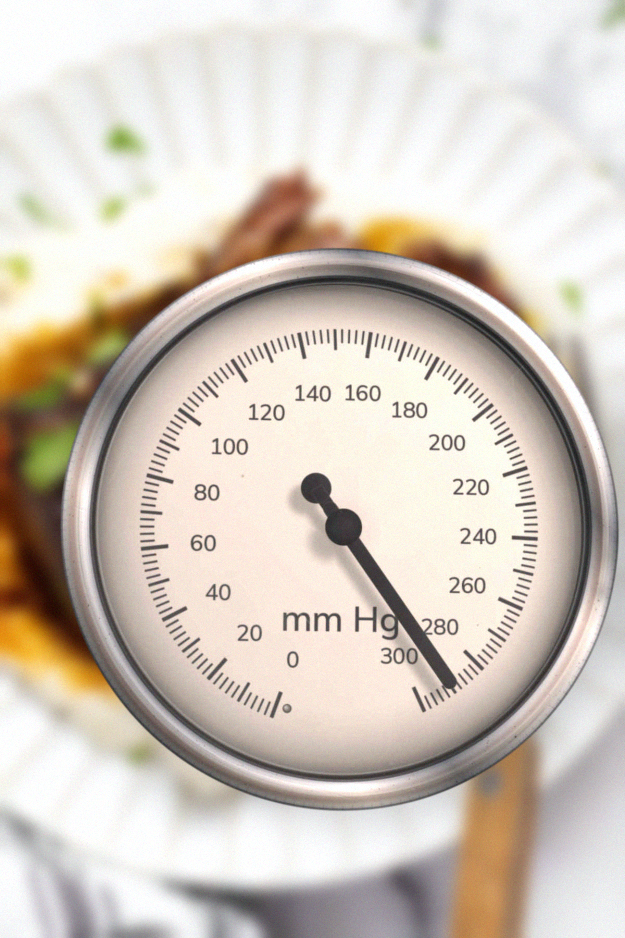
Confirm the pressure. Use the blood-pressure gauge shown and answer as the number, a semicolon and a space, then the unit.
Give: 290; mmHg
